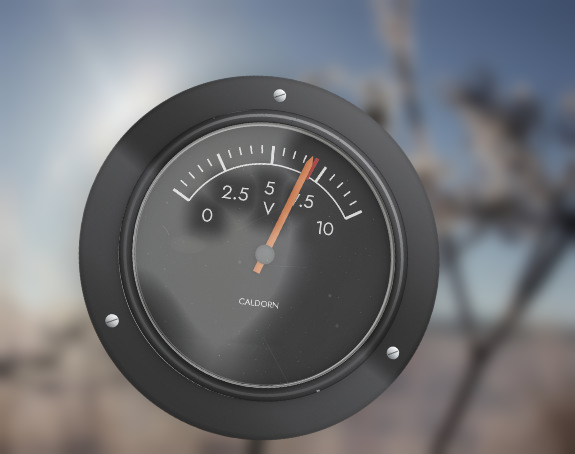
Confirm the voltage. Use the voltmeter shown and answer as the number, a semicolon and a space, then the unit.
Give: 6.75; V
